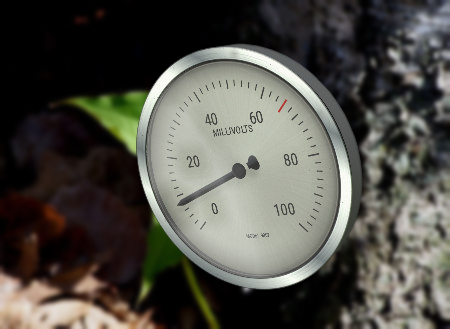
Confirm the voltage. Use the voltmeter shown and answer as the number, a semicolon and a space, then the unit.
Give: 8; mV
